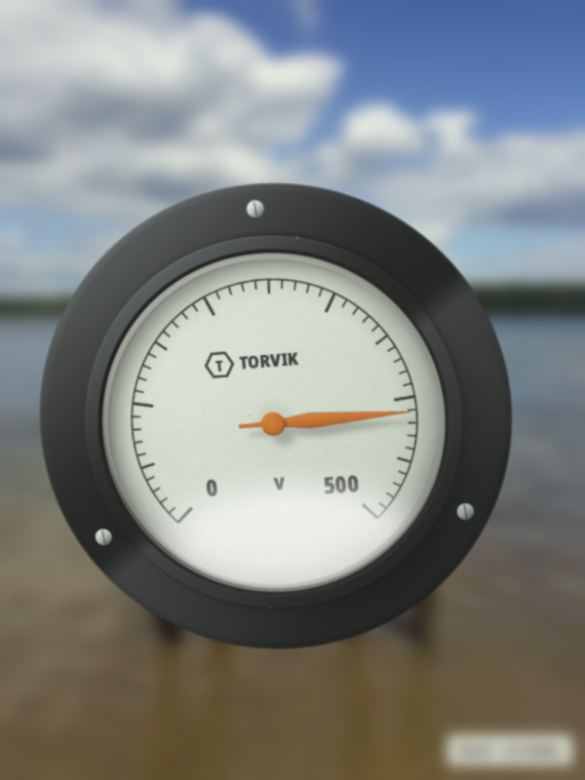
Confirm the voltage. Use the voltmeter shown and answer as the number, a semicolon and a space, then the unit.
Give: 410; V
